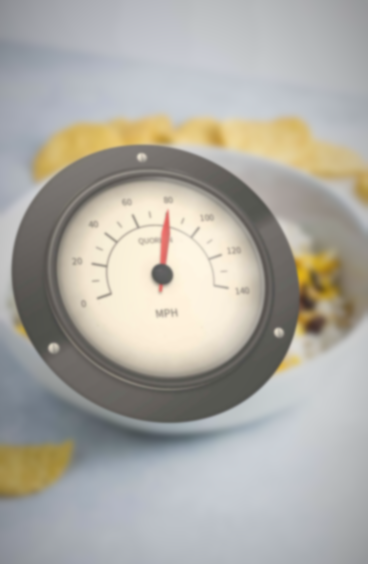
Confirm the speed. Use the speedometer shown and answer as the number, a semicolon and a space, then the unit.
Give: 80; mph
